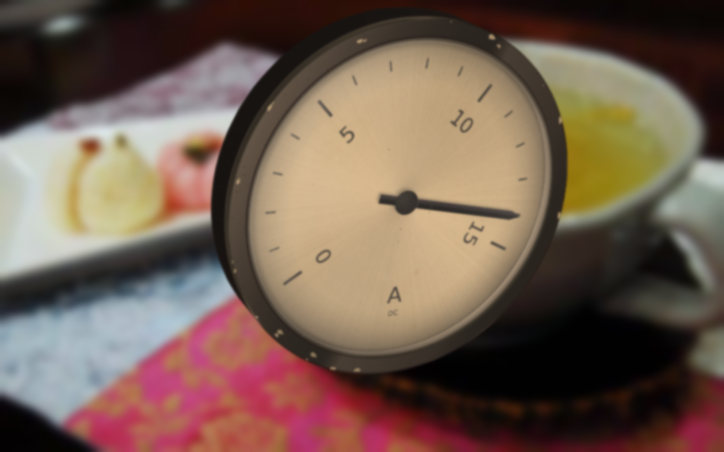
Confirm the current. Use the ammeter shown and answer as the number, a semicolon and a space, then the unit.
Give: 14; A
